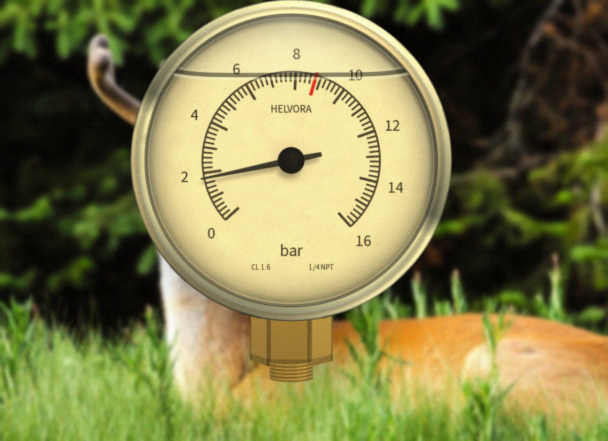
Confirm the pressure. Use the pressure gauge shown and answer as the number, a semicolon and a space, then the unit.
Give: 1.8; bar
